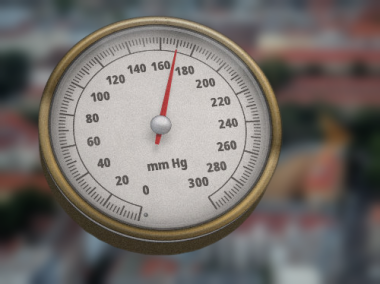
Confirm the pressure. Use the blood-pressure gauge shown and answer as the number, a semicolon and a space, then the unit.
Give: 170; mmHg
